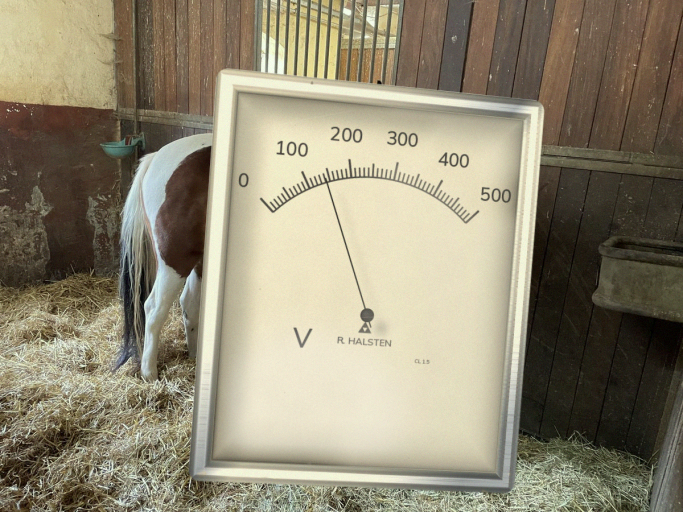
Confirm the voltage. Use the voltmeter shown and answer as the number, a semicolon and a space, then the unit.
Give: 140; V
